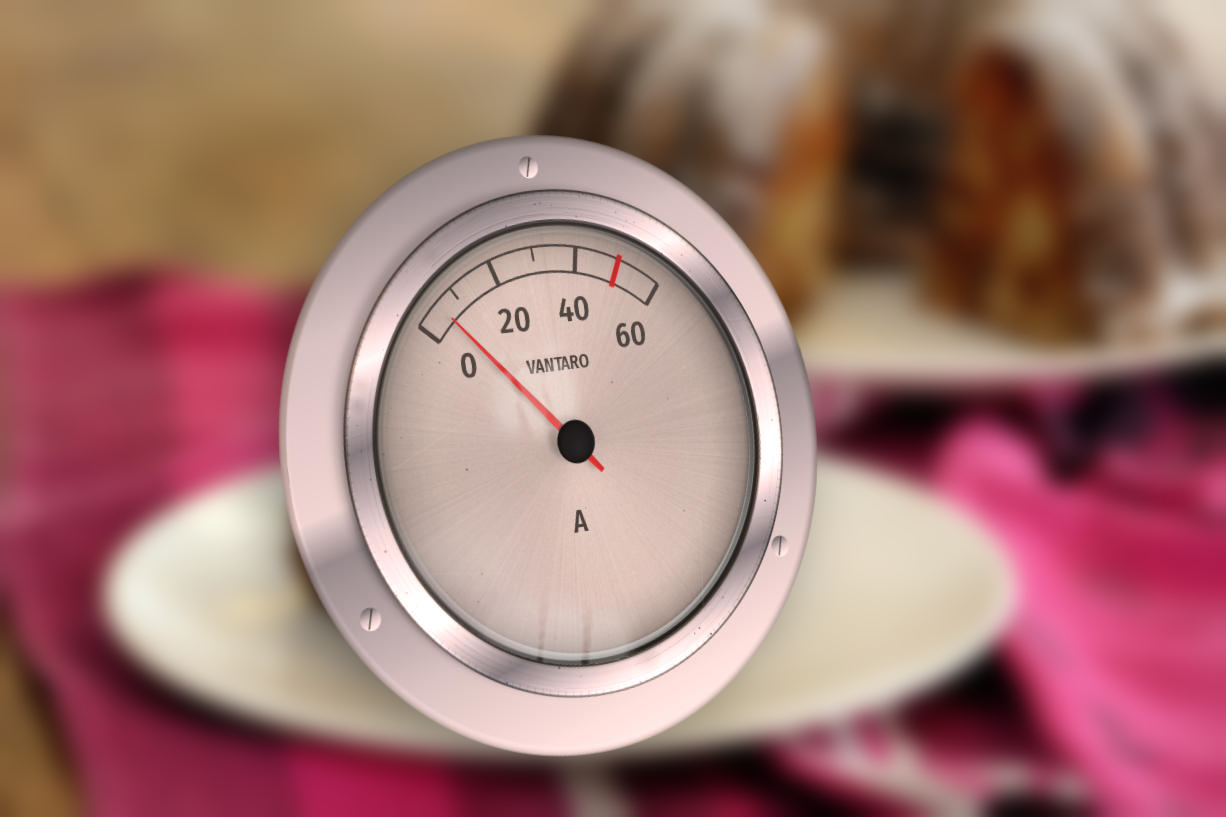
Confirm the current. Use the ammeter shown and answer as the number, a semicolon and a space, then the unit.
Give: 5; A
